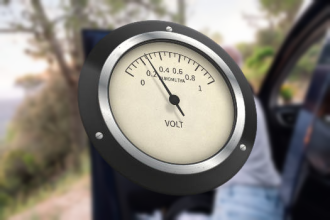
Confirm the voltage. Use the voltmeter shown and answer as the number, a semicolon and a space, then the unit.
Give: 0.25; V
